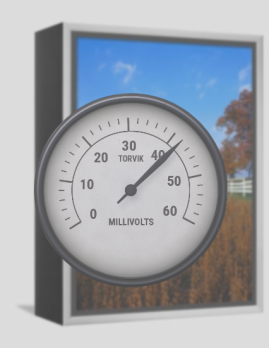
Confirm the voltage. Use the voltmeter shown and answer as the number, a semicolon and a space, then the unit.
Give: 42; mV
